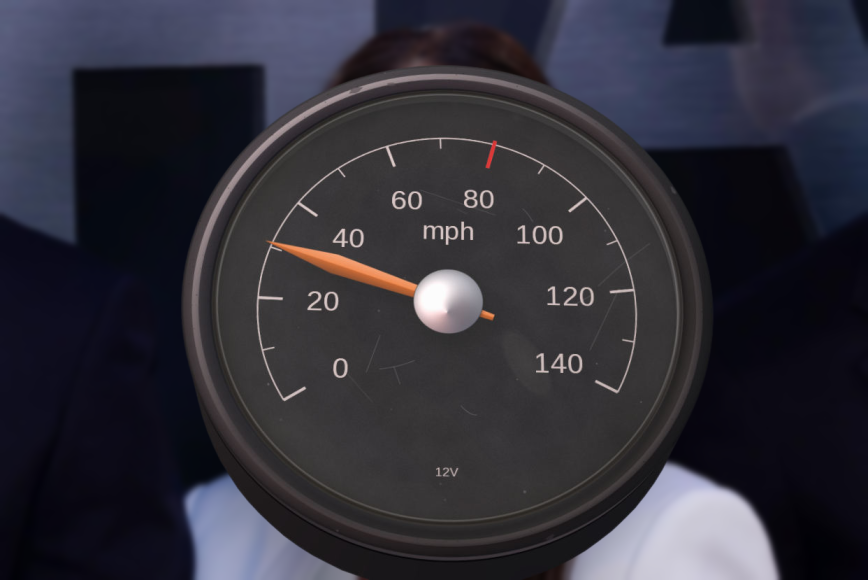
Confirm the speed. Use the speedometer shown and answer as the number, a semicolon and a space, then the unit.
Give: 30; mph
